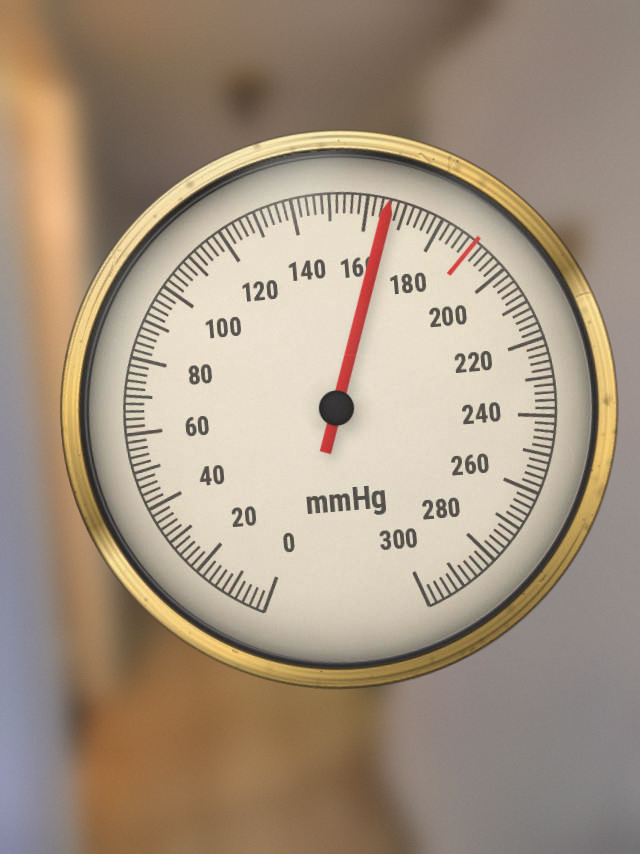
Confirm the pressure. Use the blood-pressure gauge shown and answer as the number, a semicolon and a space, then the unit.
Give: 166; mmHg
